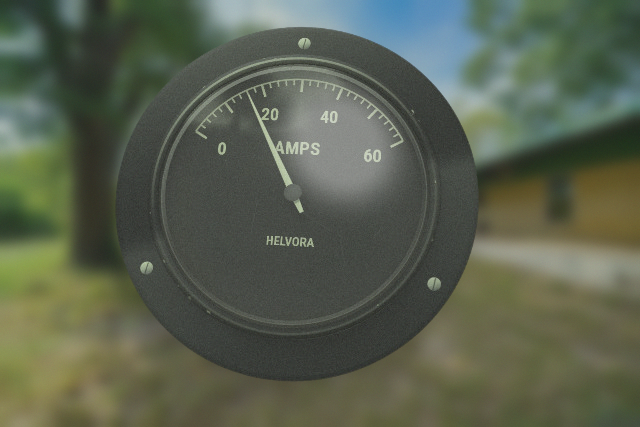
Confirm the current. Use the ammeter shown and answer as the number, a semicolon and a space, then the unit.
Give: 16; A
